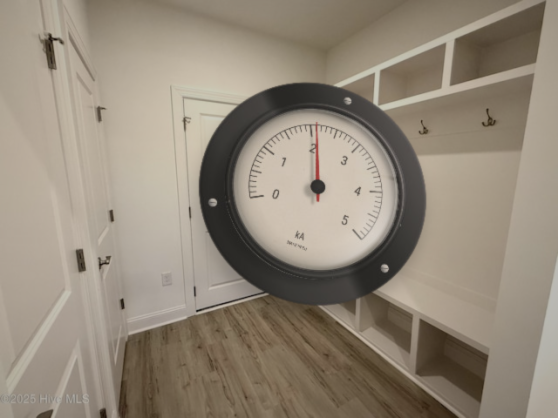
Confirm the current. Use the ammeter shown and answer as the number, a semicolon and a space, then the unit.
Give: 2.1; kA
